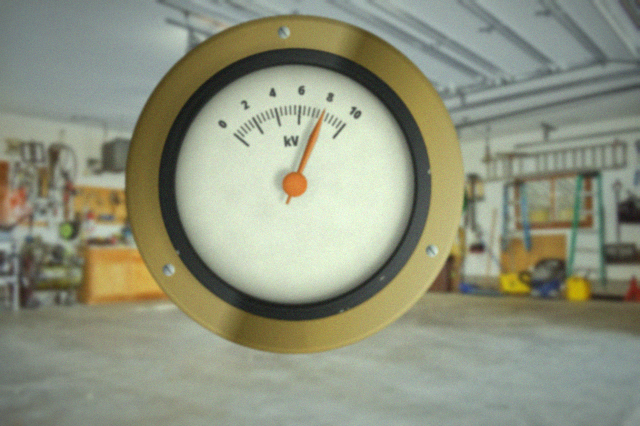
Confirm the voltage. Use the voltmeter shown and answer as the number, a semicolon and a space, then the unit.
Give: 8; kV
